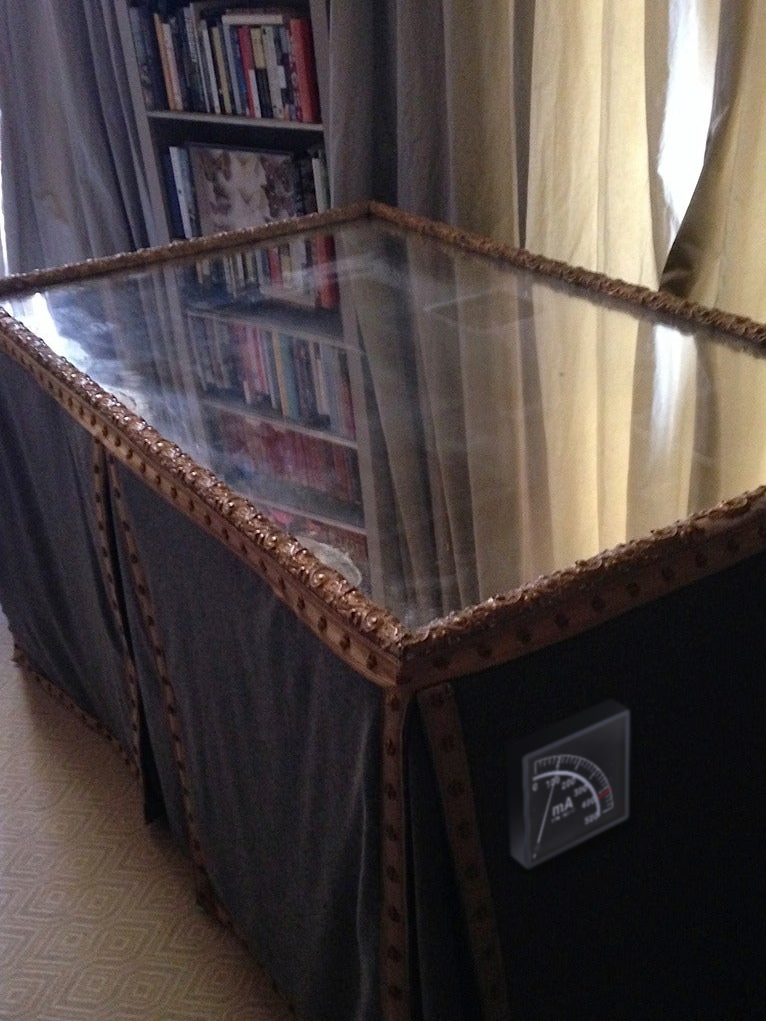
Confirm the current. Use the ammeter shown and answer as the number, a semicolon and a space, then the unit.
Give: 100; mA
